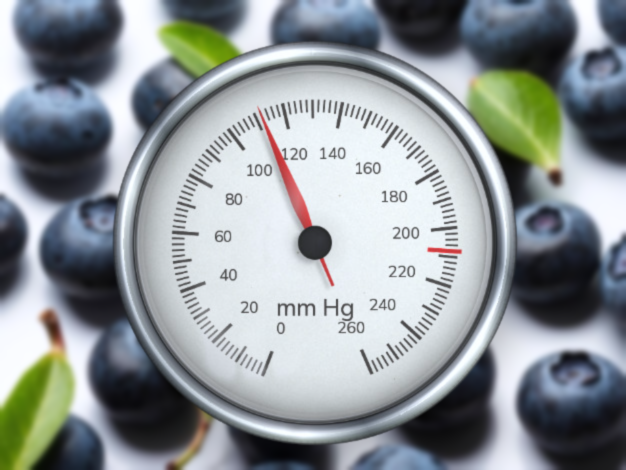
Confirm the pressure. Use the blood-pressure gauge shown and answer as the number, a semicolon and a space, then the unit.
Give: 112; mmHg
